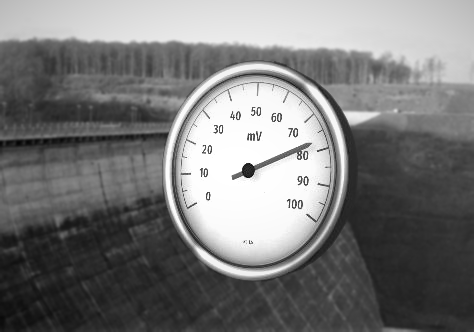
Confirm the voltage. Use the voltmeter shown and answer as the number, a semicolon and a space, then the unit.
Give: 77.5; mV
